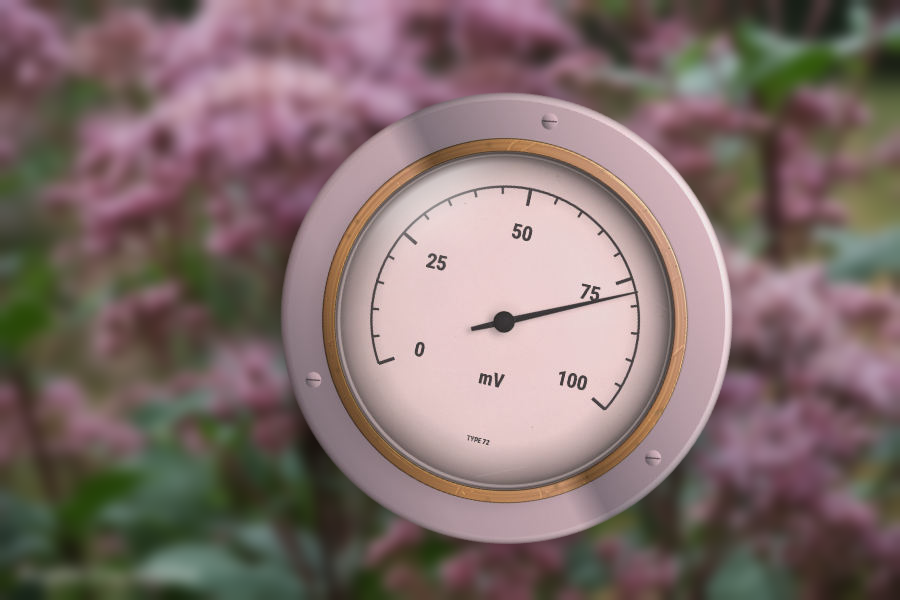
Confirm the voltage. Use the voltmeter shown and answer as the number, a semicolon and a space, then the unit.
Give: 77.5; mV
